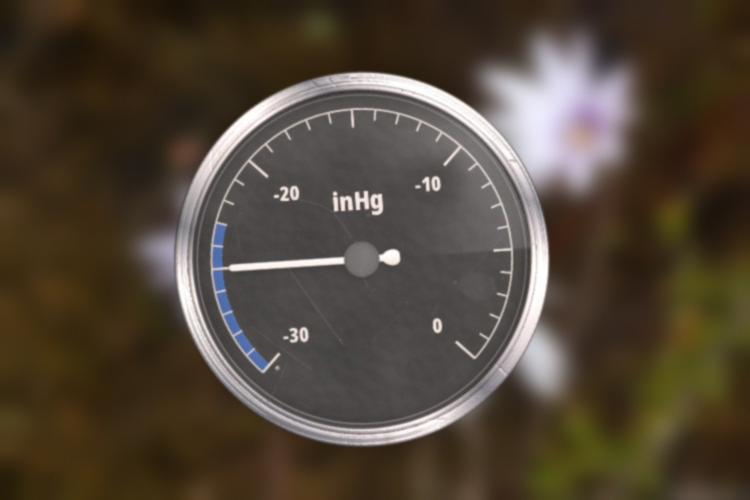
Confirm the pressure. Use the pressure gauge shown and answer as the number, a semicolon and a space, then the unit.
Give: -25; inHg
